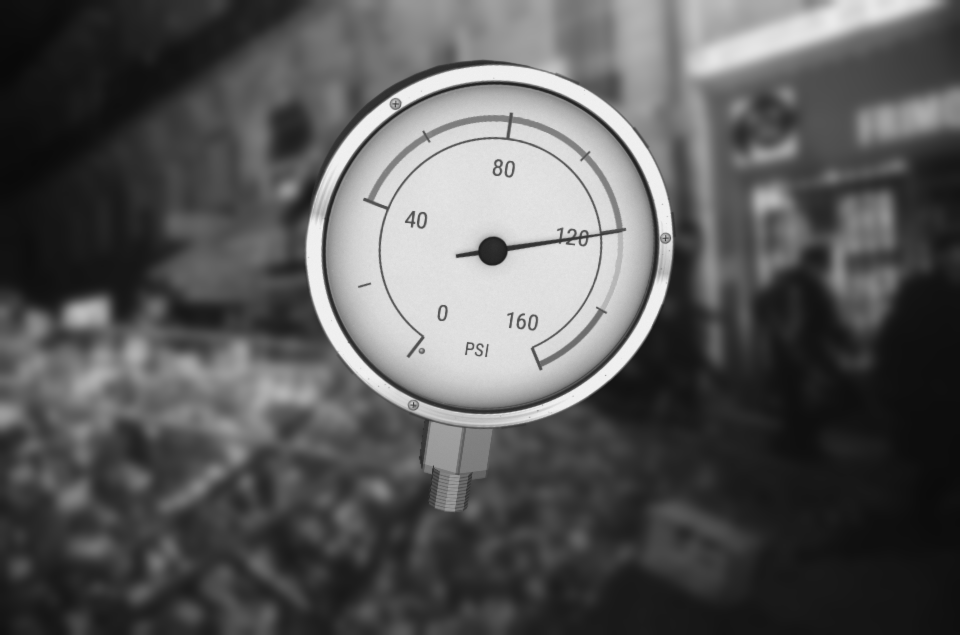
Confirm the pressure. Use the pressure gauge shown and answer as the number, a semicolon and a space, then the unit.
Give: 120; psi
